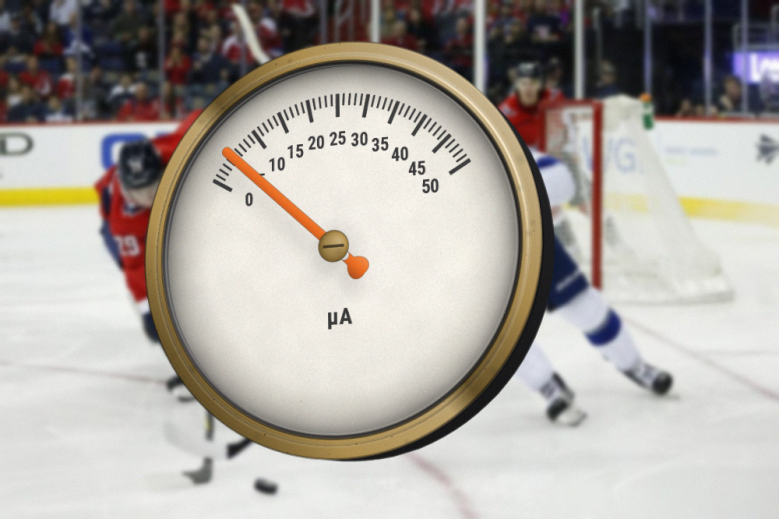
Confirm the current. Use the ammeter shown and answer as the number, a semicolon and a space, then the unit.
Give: 5; µA
